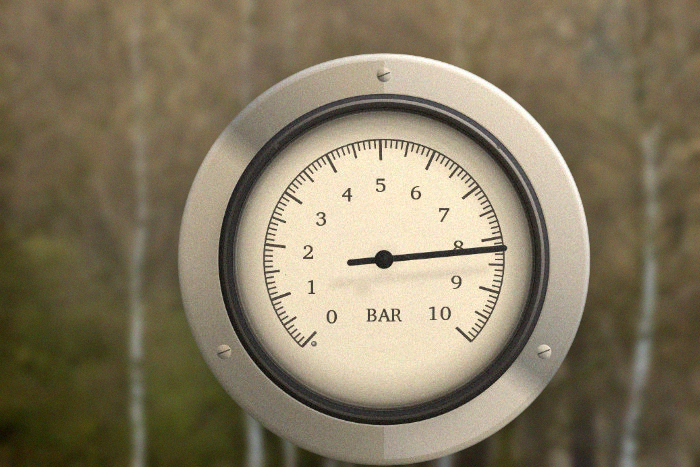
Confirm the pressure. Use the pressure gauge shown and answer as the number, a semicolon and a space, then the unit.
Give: 8.2; bar
